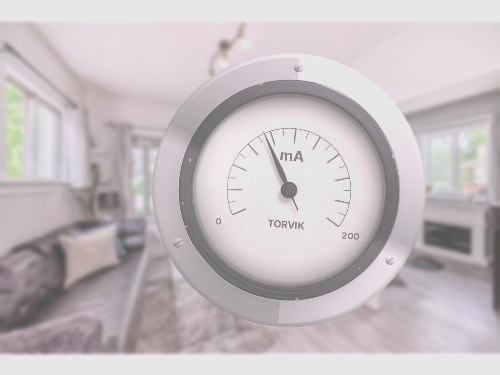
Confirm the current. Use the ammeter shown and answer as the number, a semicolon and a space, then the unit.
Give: 75; mA
